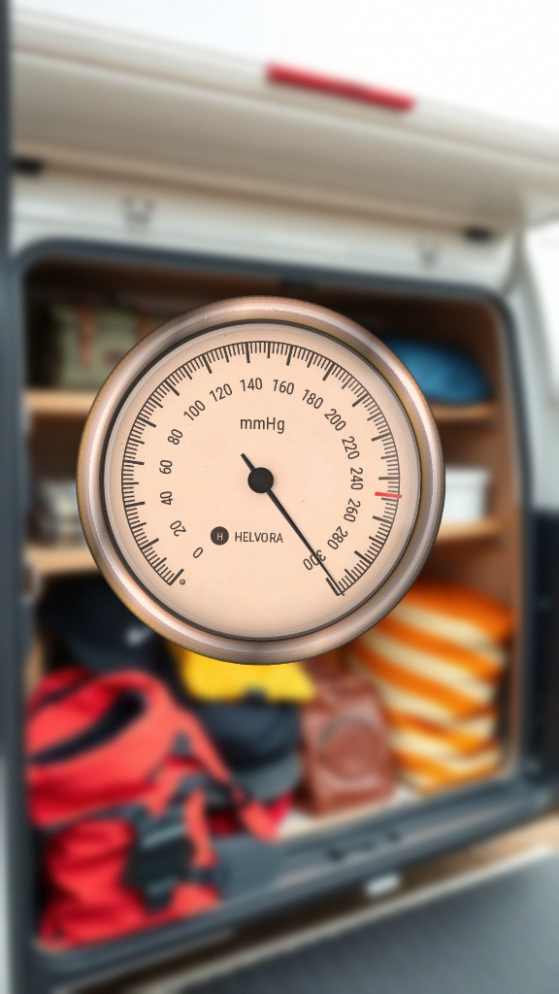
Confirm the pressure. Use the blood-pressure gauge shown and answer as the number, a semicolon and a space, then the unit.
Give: 298; mmHg
